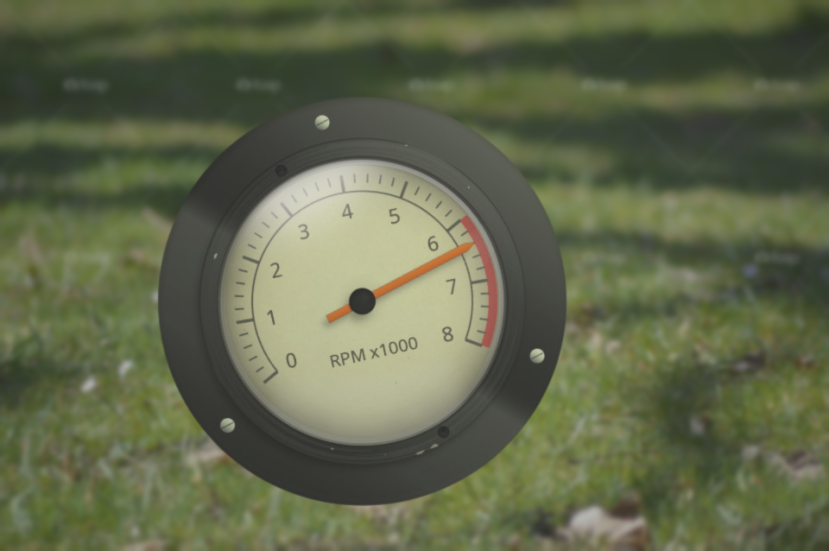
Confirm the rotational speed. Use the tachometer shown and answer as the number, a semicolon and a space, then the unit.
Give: 6400; rpm
